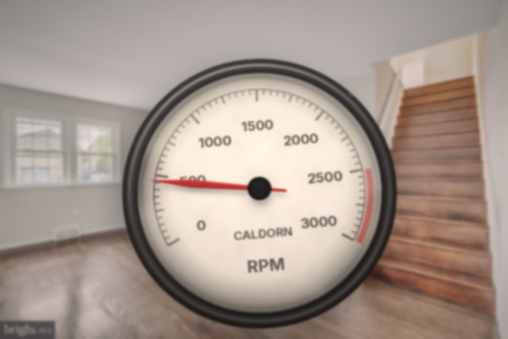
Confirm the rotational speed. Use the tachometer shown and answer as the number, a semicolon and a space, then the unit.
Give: 450; rpm
